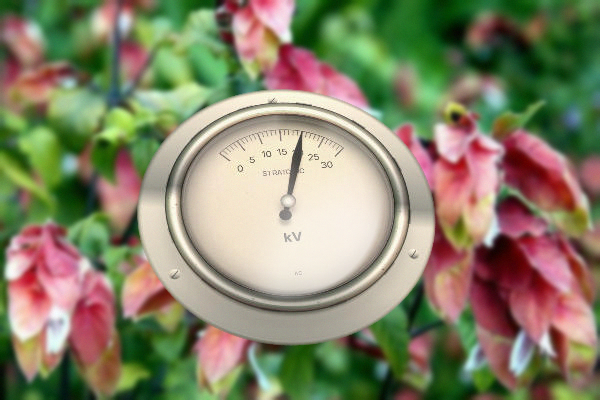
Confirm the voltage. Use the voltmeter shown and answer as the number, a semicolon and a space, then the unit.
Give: 20; kV
